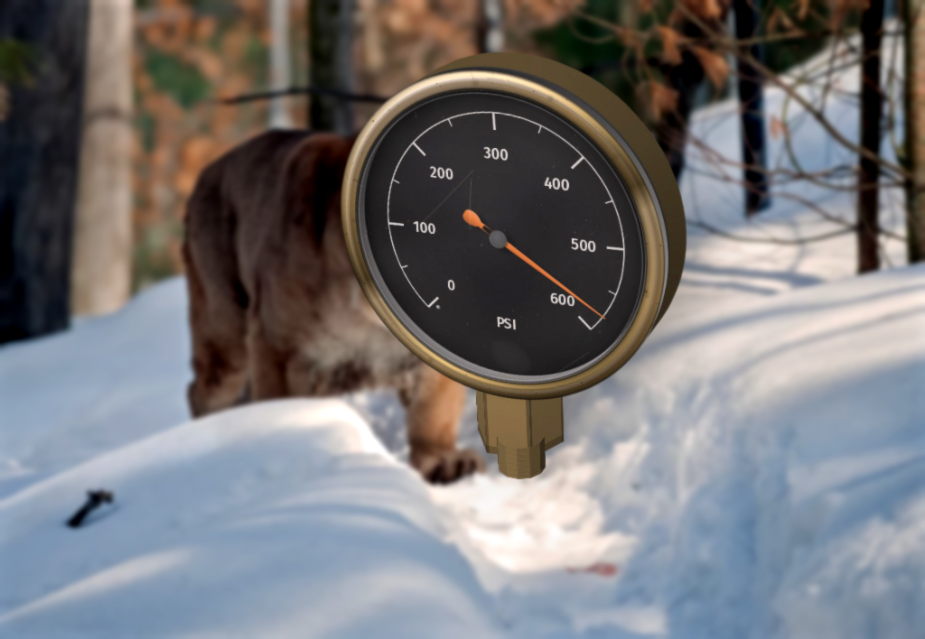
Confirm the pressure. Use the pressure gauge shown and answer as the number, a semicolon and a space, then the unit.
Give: 575; psi
